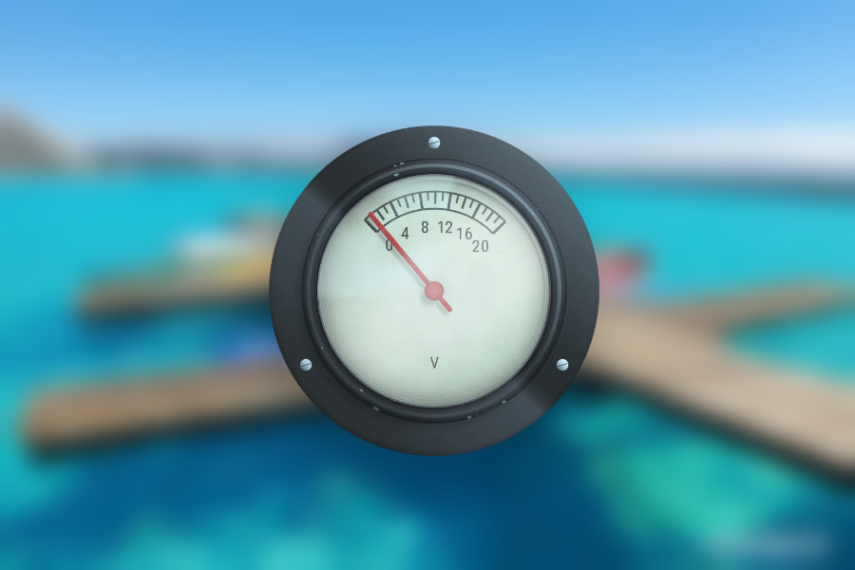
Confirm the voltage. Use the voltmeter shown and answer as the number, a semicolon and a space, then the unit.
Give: 1; V
